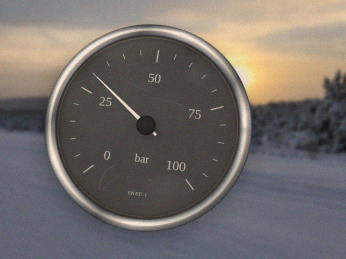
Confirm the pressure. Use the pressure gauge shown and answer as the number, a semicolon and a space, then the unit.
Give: 30; bar
